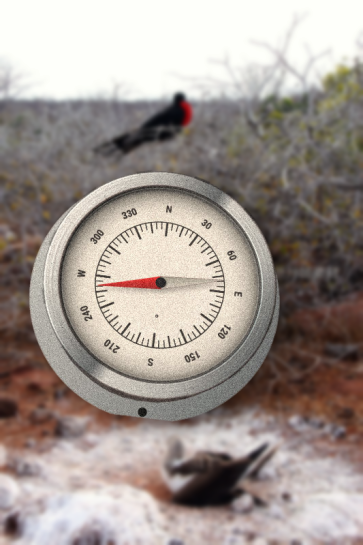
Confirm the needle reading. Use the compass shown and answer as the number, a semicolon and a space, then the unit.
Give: 260; °
